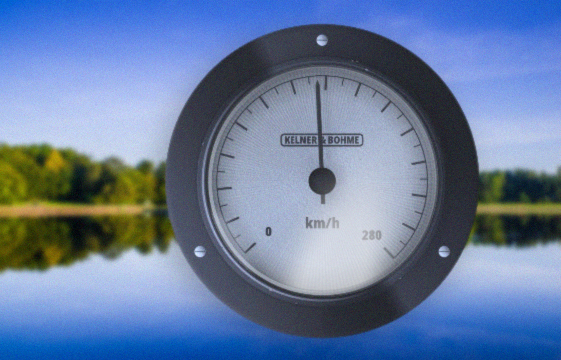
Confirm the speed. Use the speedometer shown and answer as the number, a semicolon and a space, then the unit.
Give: 135; km/h
